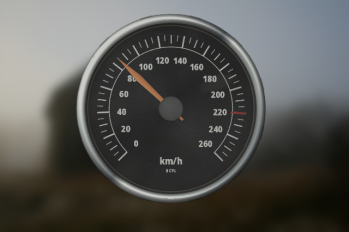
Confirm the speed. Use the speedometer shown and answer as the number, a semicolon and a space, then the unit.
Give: 85; km/h
